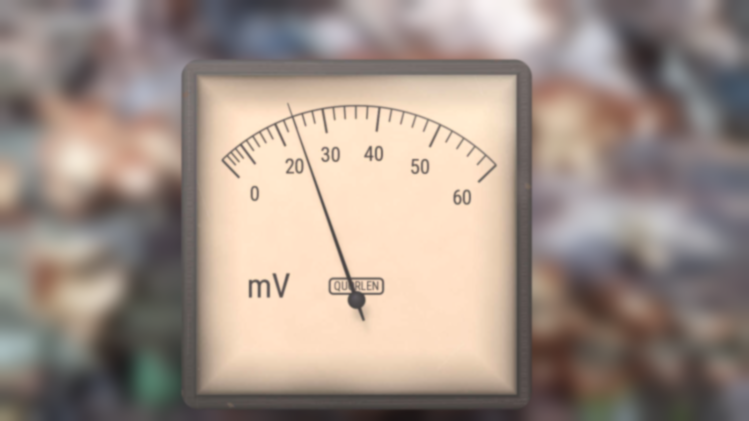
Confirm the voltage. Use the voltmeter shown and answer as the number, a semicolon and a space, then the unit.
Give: 24; mV
